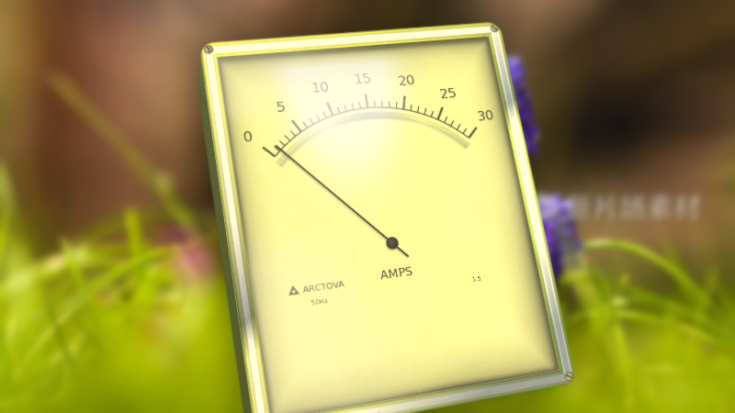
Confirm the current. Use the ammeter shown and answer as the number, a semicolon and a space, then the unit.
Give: 1; A
